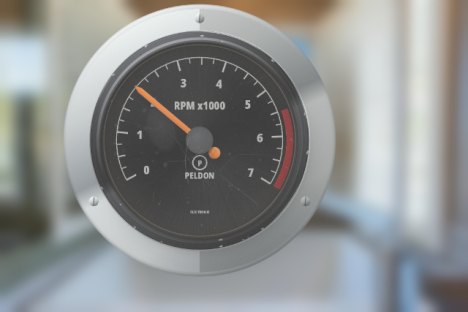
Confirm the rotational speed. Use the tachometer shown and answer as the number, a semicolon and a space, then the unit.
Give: 2000; rpm
